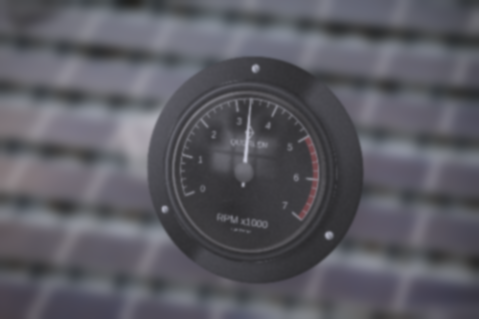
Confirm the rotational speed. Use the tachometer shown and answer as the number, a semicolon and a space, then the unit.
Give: 3400; rpm
